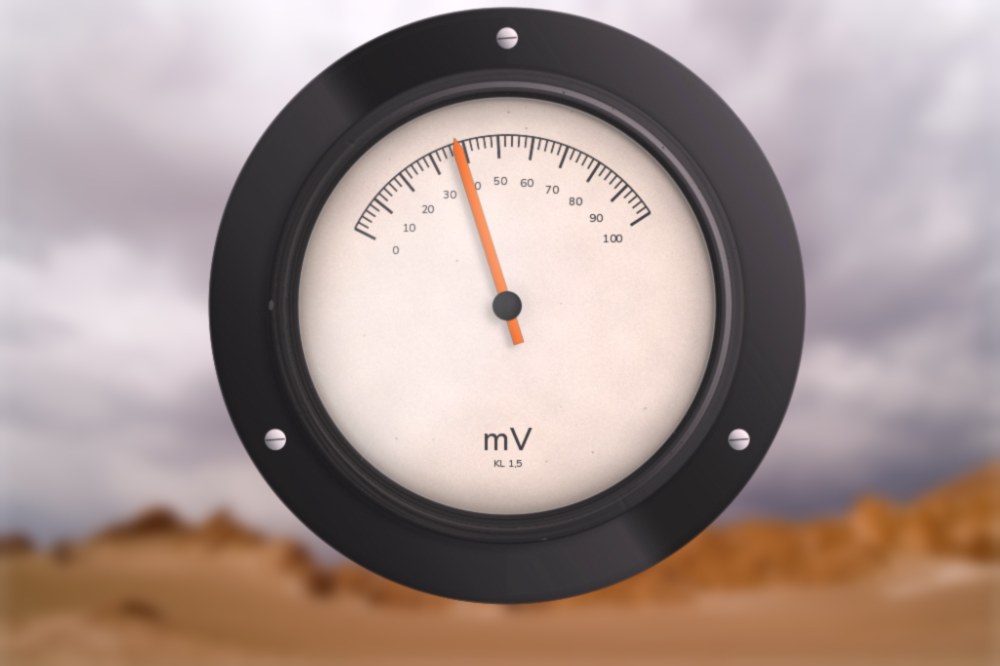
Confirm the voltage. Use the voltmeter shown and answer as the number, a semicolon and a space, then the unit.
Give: 38; mV
